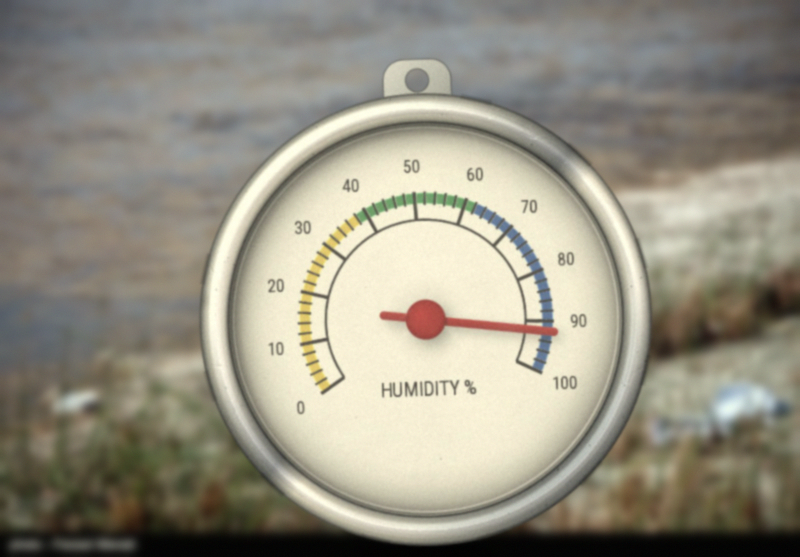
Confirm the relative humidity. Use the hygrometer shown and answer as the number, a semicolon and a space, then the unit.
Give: 92; %
